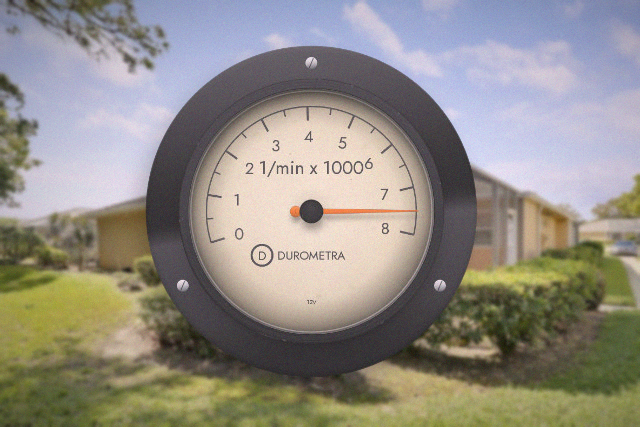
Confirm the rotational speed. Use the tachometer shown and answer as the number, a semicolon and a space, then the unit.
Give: 7500; rpm
